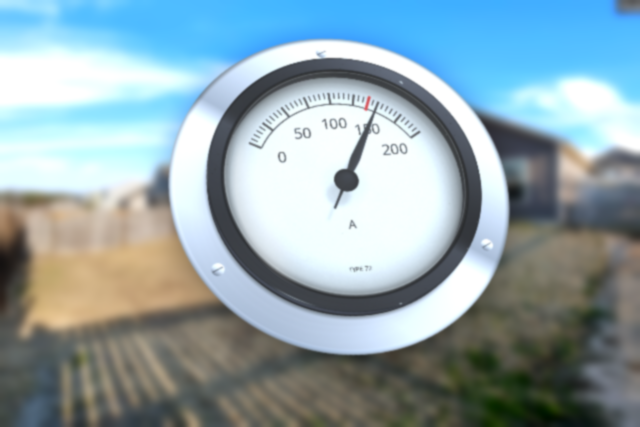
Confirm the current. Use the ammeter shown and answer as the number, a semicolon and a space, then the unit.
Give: 150; A
